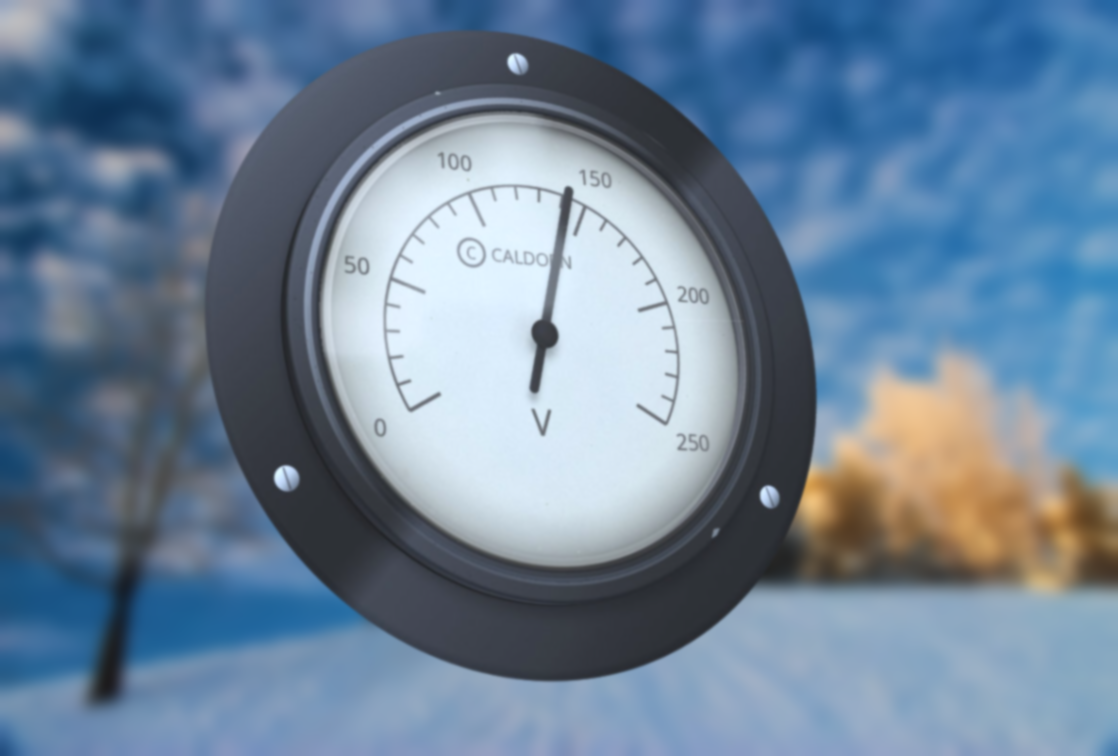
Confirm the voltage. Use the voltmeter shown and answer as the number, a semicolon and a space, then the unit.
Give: 140; V
